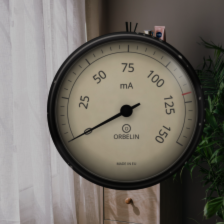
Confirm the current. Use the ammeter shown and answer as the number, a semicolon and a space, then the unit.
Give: 0; mA
